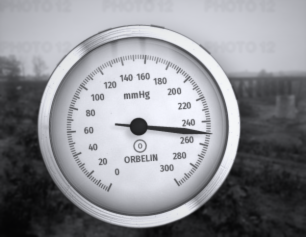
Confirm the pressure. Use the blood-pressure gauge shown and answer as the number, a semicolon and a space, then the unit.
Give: 250; mmHg
